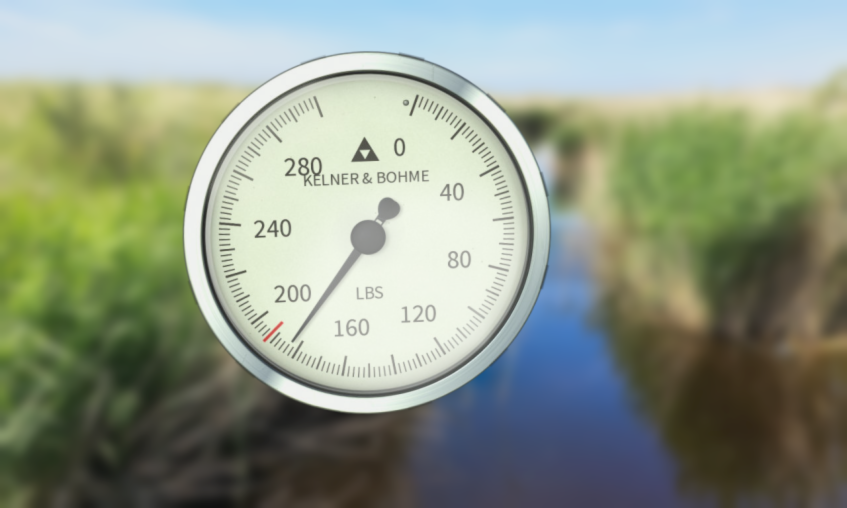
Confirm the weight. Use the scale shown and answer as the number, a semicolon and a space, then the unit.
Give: 184; lb
